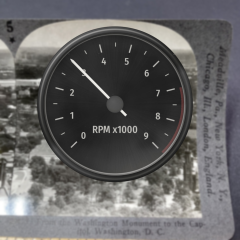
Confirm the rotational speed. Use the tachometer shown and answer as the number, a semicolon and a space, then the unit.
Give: 3000; rpm
